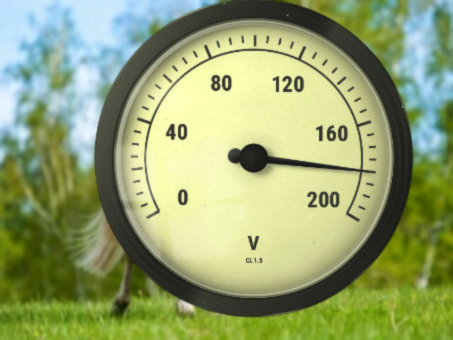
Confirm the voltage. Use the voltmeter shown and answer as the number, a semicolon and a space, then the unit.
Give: 180; V
